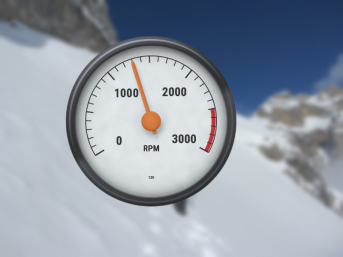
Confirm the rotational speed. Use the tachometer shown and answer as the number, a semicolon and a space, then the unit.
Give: 1300; rpm
